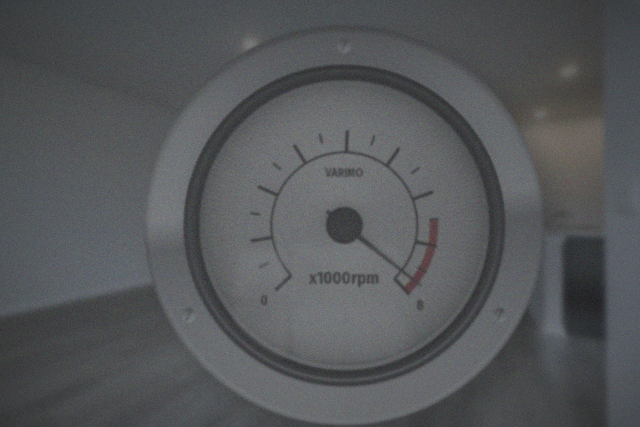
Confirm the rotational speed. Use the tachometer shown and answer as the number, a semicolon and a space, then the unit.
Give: 7750; rpm
